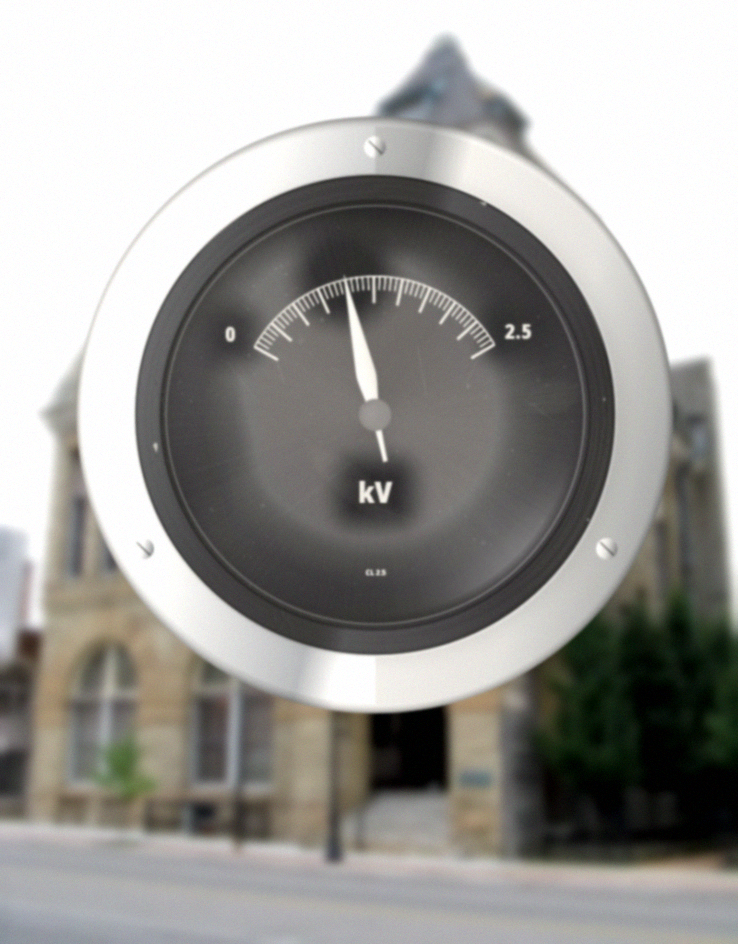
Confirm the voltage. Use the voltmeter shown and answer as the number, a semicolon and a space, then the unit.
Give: 1; kV
